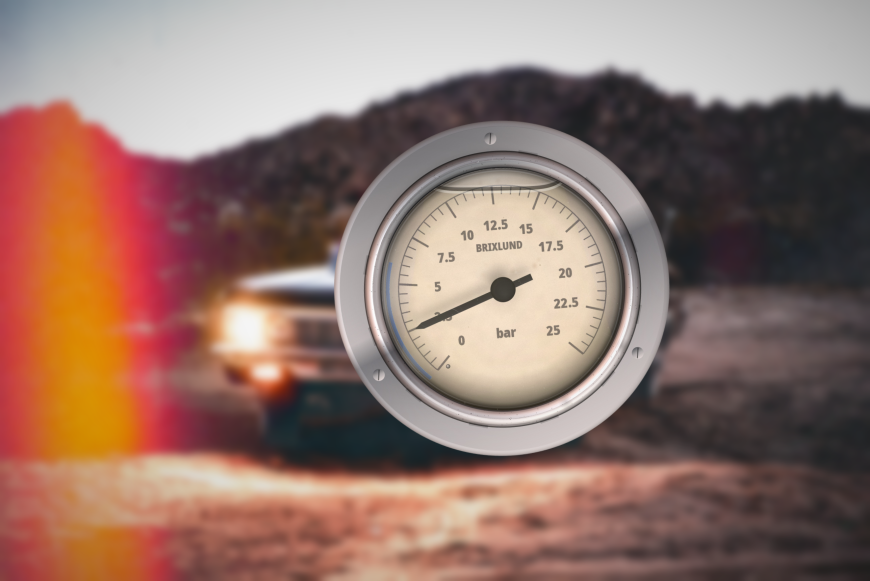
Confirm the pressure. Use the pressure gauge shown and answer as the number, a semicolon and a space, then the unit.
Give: 2.5; bar
